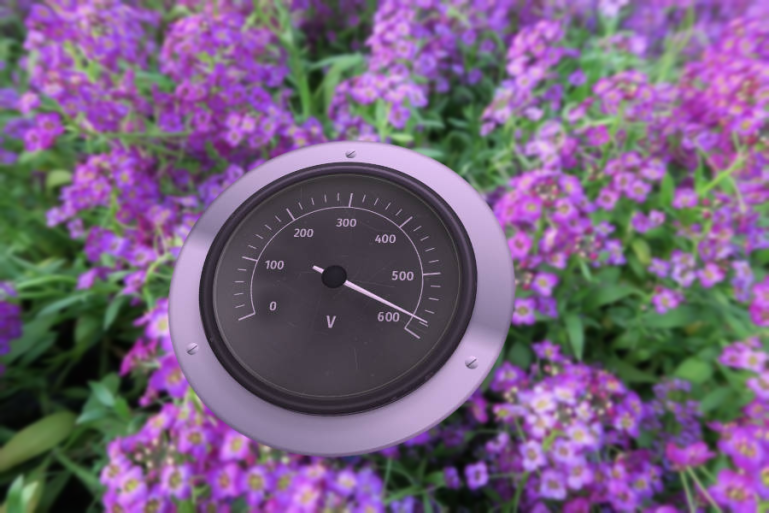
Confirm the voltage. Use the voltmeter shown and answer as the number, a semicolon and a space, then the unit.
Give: 580; V
